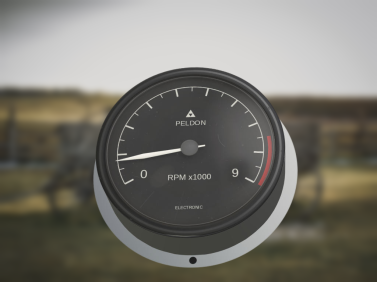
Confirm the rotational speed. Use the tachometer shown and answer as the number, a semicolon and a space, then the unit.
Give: 750; rpm
